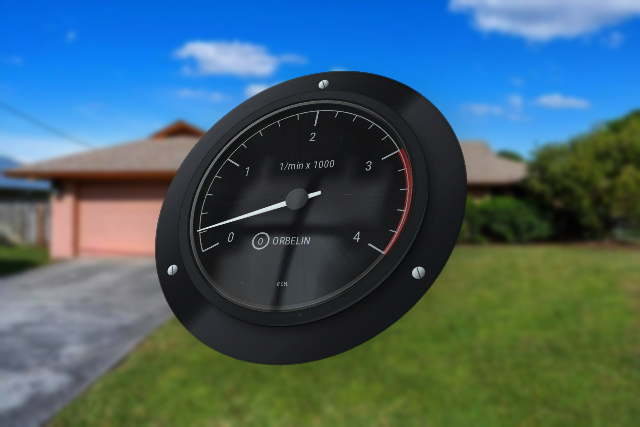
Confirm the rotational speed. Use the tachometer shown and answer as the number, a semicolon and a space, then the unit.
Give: 200; rpm
